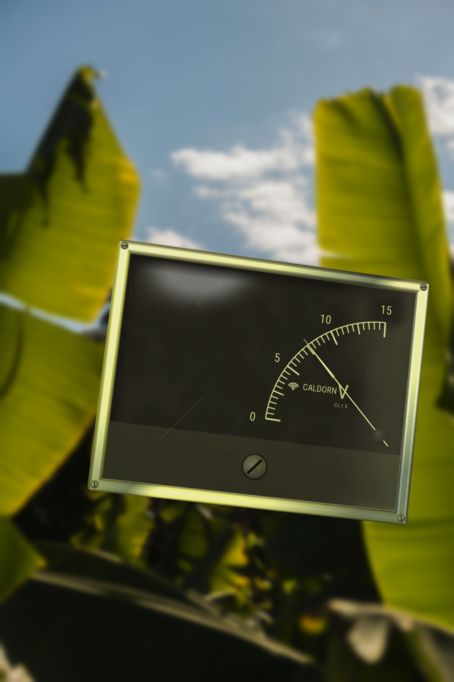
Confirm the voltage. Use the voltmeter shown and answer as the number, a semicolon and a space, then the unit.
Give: 7.5; V
